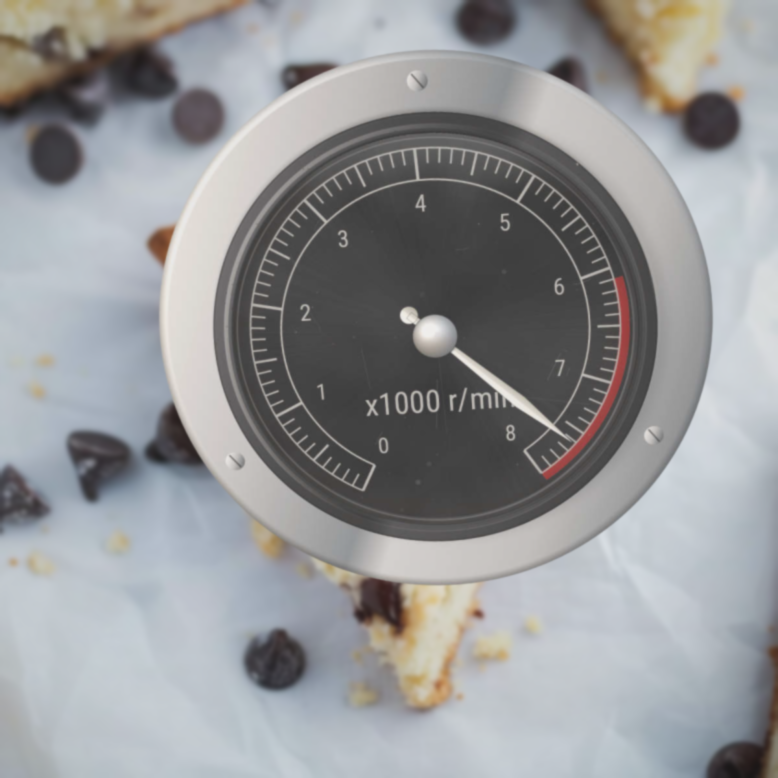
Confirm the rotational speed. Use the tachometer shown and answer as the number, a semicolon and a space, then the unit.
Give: 7600; rpm
